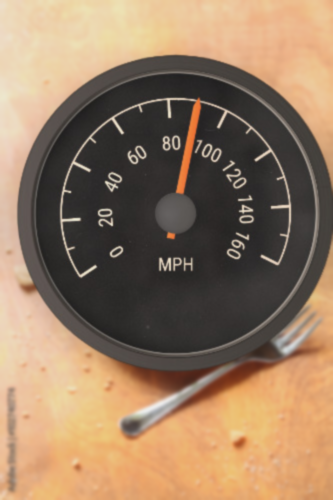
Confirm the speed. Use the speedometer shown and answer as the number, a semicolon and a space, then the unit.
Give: 90; mph
